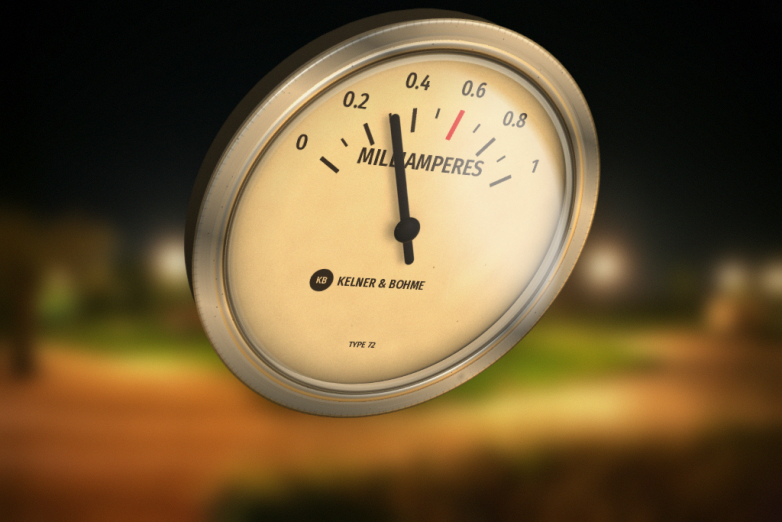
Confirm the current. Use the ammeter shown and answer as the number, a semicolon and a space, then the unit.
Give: 0.3; mA
